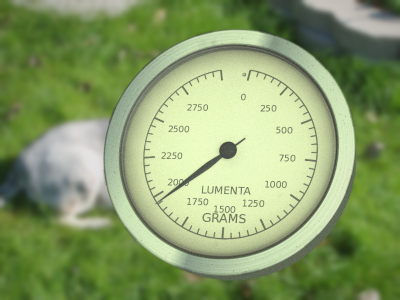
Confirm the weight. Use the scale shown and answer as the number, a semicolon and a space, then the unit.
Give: 1950; g
